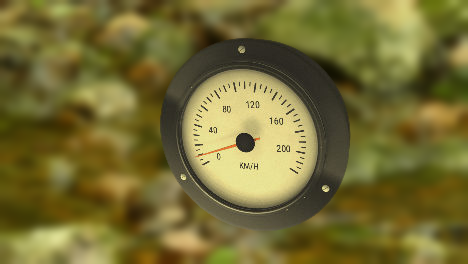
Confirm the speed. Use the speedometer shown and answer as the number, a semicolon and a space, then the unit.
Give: 10; km/h
